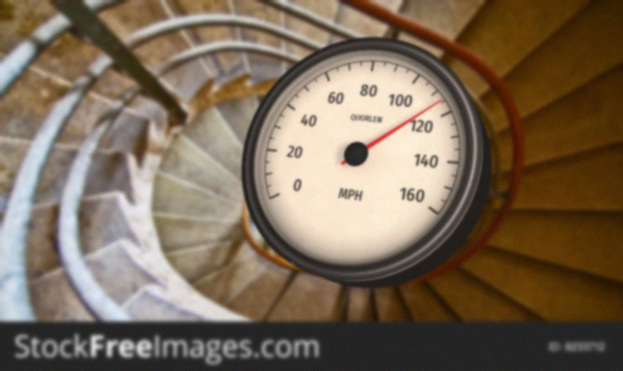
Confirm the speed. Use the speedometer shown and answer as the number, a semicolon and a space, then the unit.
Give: 115; mph
